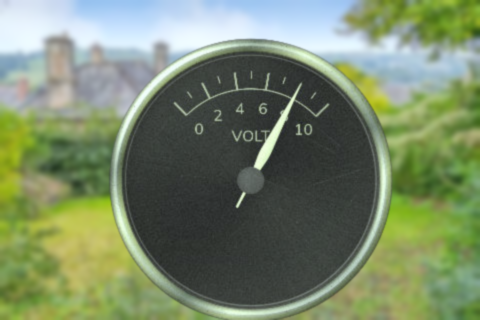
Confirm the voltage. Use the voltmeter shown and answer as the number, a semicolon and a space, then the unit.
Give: 8; V
